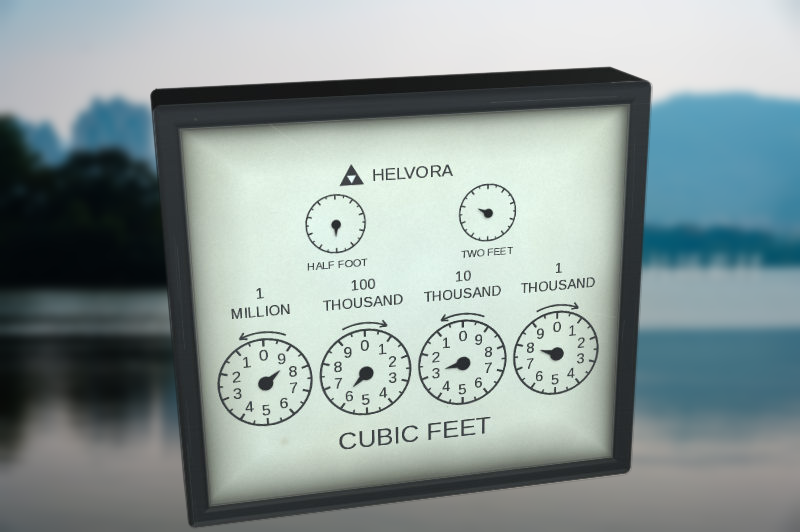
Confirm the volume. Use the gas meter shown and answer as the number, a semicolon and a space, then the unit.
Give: 862800; ft³
